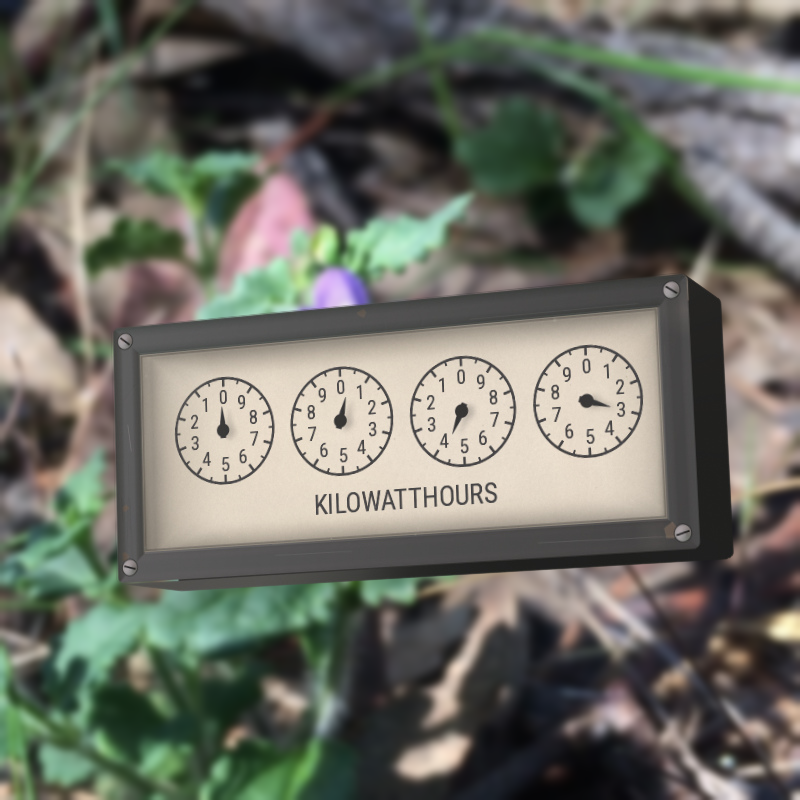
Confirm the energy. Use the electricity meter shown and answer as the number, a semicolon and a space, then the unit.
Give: 43; kWh
